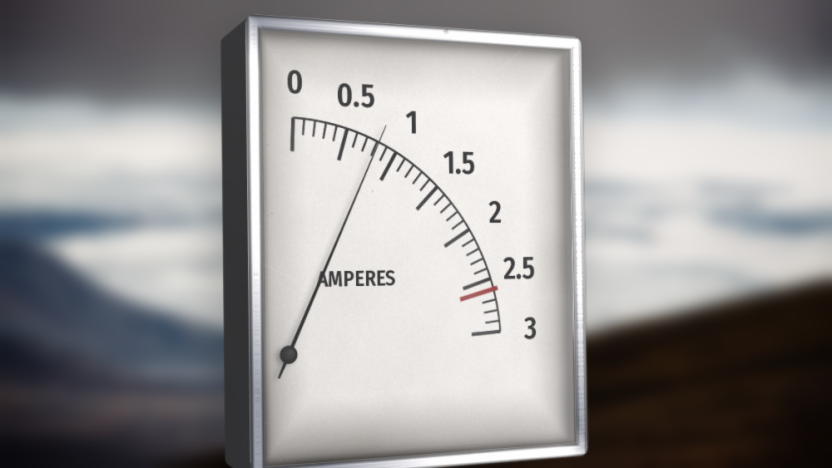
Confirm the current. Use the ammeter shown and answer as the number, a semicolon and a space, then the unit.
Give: 0.8; A
